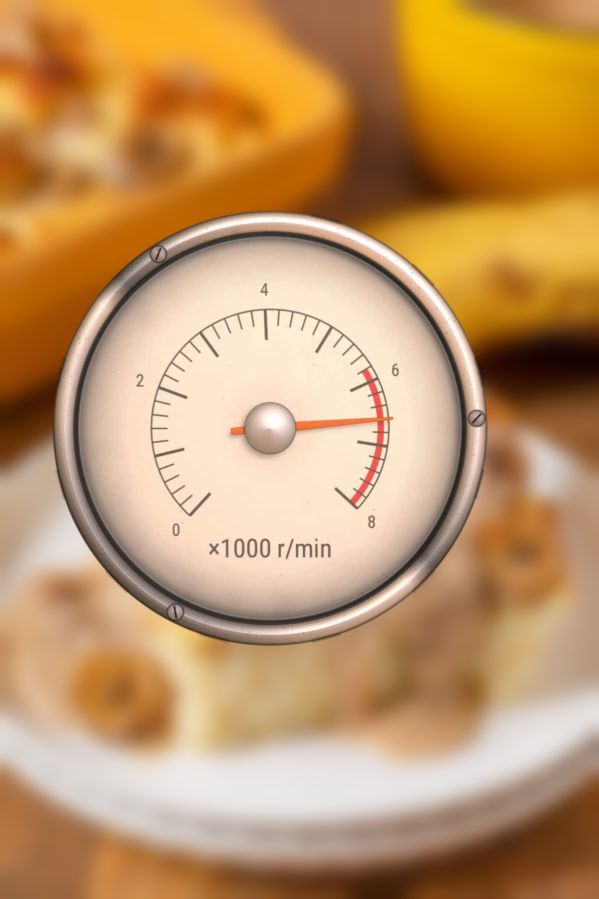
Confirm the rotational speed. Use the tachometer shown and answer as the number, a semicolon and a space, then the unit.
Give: 6600; rpm
